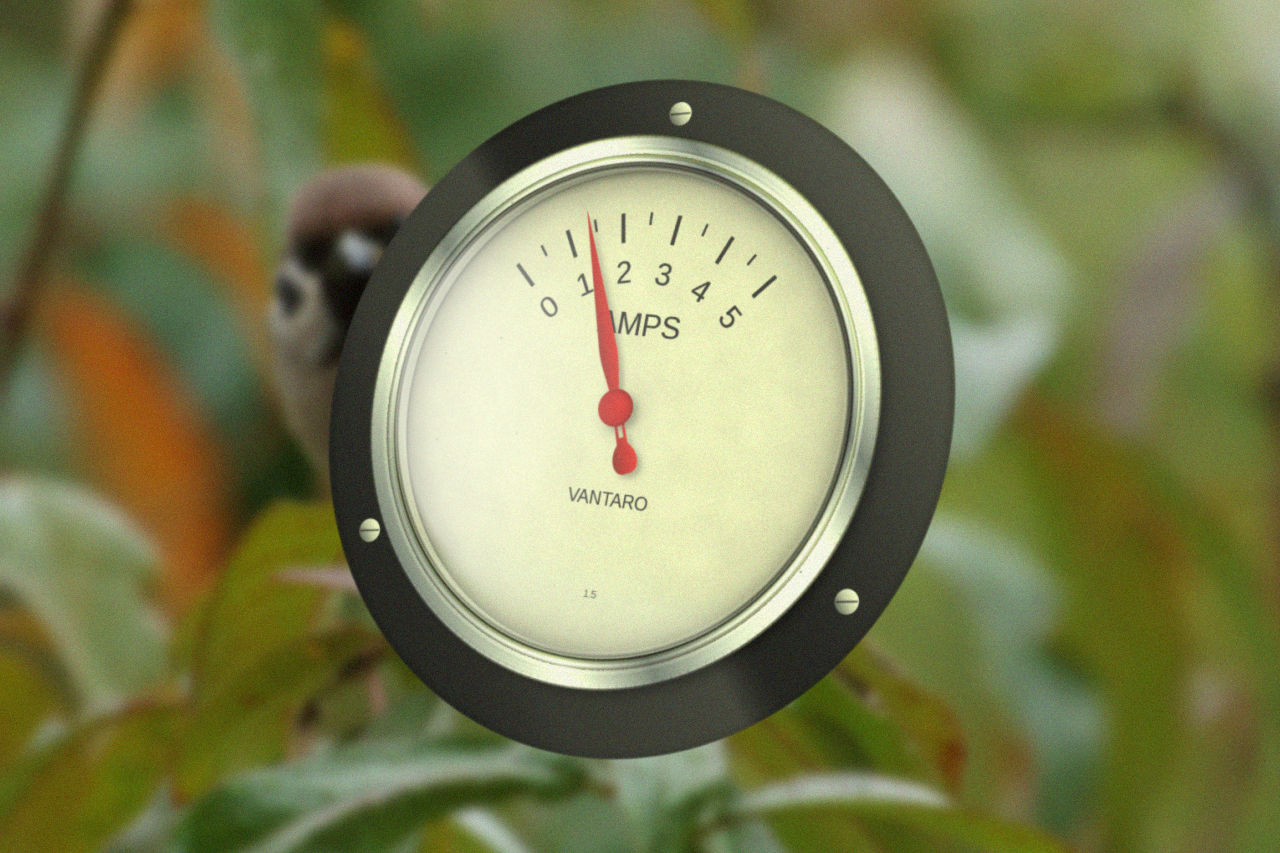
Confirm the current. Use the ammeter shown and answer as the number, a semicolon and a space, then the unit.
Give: 1.5; A
